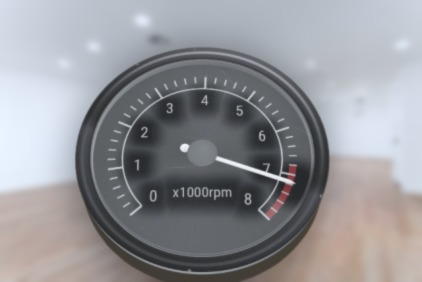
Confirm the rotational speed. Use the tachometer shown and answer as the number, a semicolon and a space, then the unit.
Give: 7200; rpm
